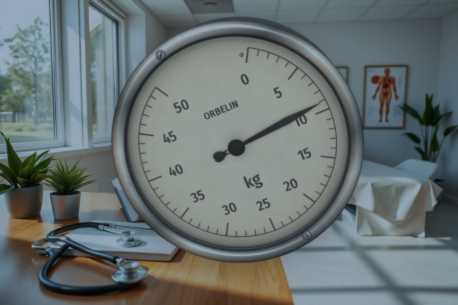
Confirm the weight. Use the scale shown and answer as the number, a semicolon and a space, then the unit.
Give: 9; kg
